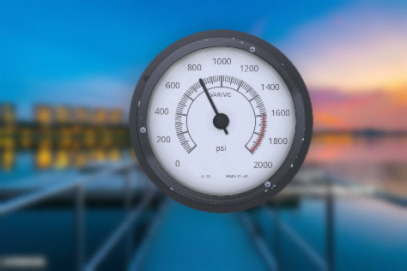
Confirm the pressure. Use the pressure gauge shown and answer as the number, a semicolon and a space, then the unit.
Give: 800; psi
